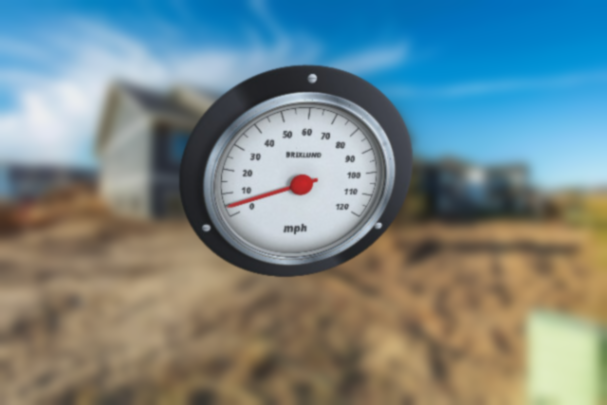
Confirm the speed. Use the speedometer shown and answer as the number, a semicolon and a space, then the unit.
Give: 5; mph
